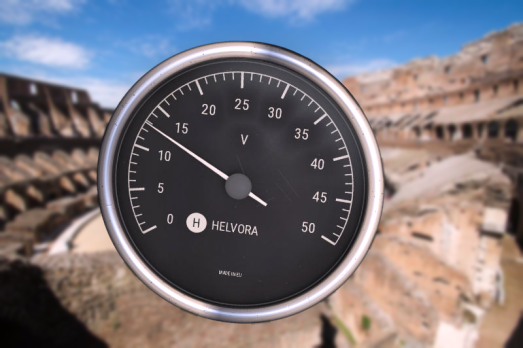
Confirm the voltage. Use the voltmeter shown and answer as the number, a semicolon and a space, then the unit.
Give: 13; V
